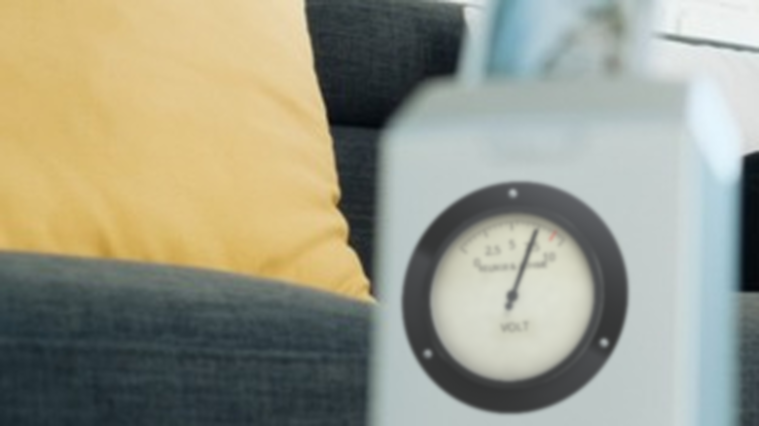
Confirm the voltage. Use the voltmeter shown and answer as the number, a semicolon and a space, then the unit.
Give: 7.5; V
